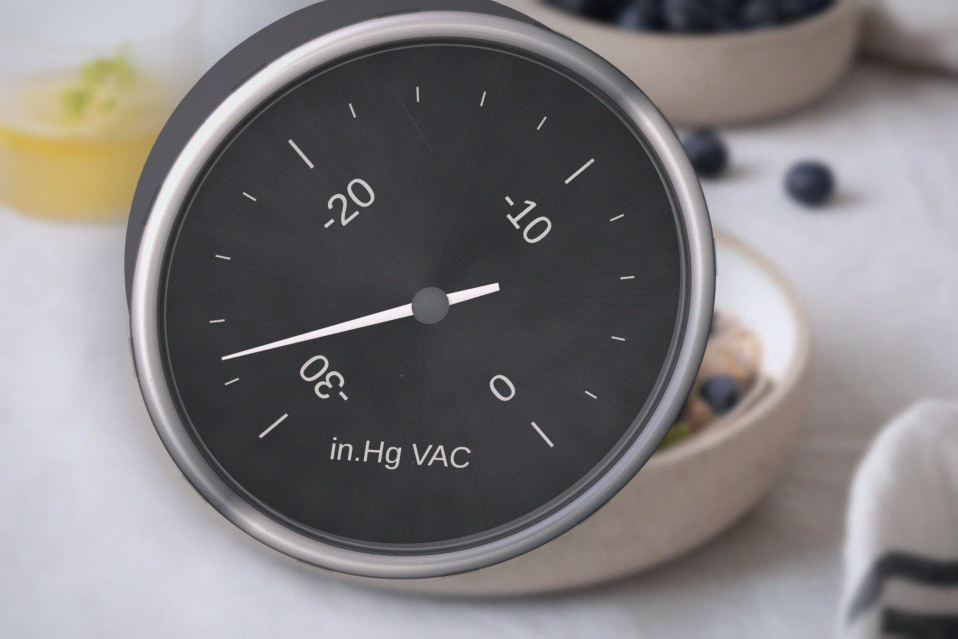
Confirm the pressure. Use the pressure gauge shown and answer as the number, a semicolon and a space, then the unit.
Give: -27; inHg
